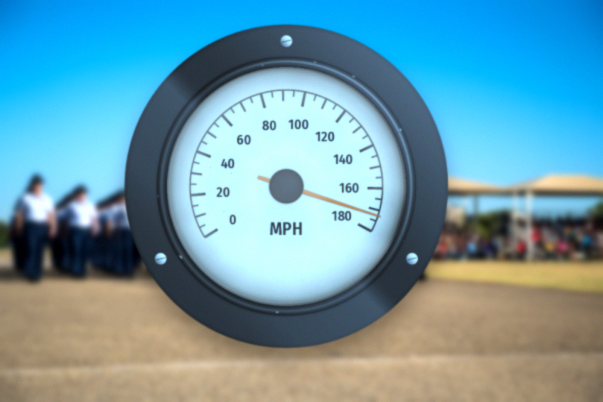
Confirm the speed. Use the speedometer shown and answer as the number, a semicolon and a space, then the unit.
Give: 172.5; mph
